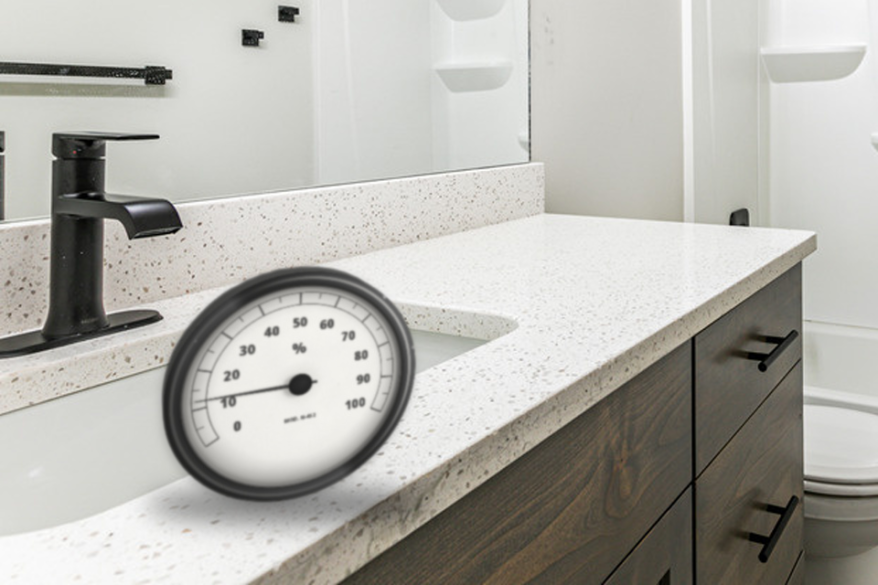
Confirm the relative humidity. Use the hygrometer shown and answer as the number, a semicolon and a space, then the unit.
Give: 12.5; %
